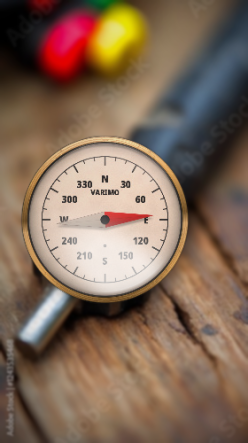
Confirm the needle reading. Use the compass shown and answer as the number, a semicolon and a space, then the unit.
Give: 85; °
